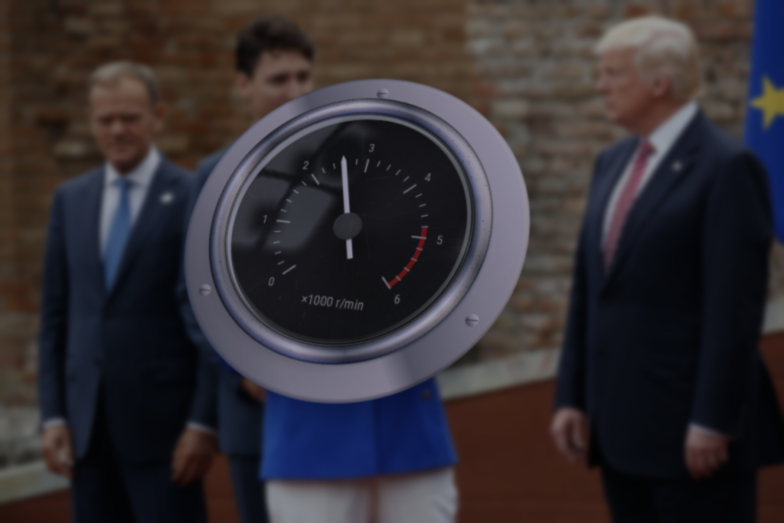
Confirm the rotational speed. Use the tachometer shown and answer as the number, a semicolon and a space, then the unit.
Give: 2600; rpm
